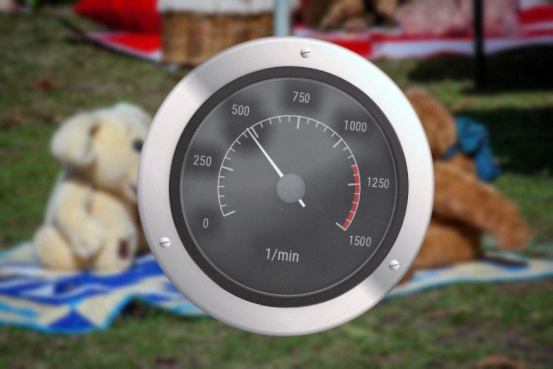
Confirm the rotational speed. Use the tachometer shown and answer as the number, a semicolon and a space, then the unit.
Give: 475; rpm
